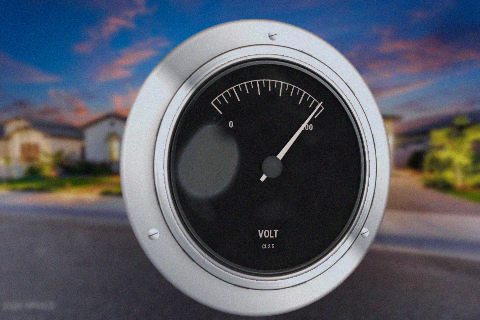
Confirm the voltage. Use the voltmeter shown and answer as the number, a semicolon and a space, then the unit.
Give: 95; V
